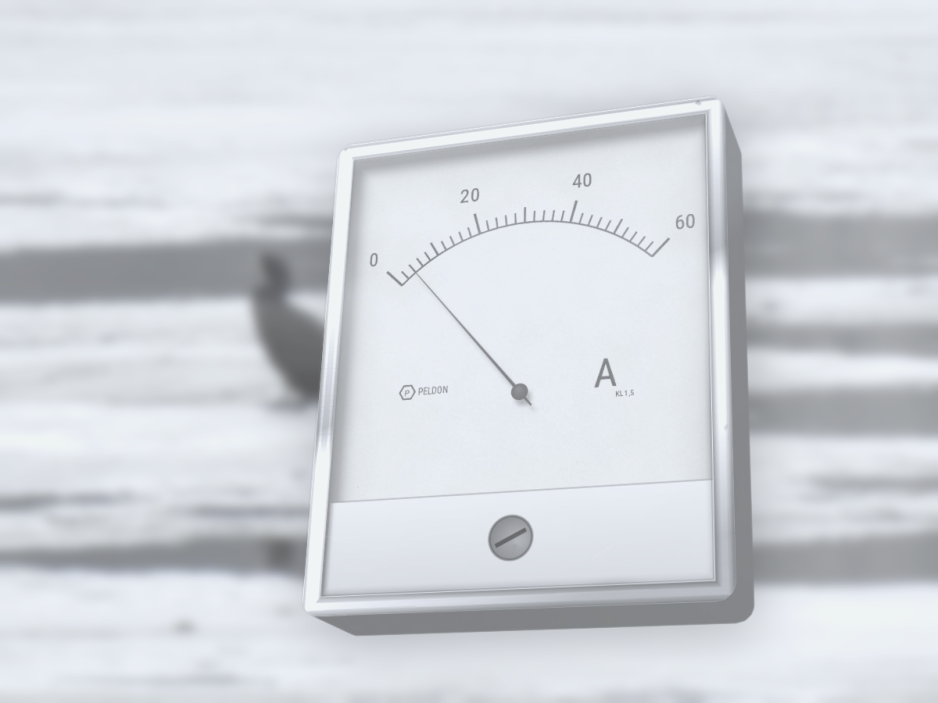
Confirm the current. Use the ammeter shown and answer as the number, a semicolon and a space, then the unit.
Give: 4; A
